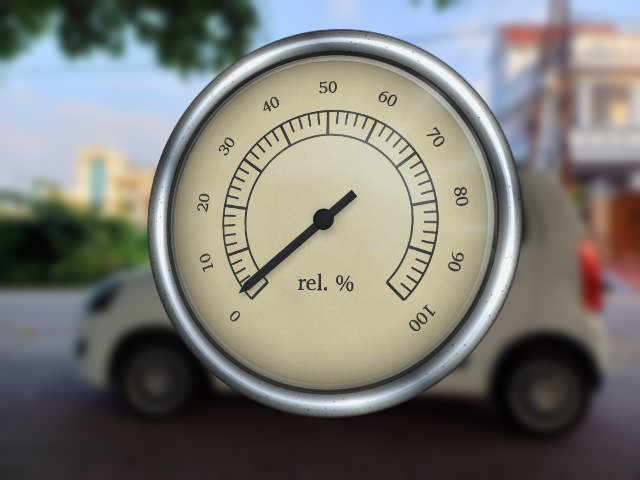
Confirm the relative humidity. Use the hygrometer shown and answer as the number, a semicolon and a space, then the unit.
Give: 2; %
